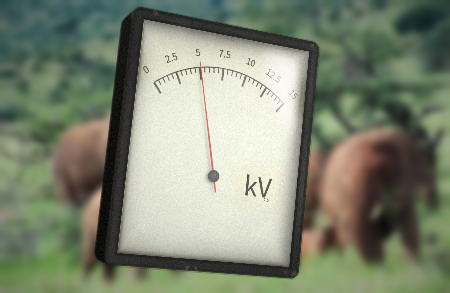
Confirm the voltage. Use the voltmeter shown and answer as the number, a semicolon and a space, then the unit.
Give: 5; kV
